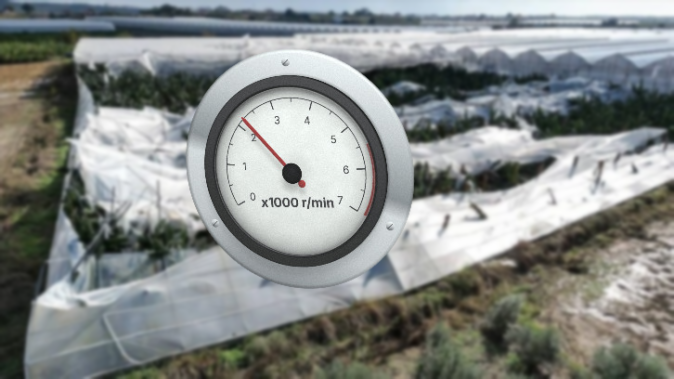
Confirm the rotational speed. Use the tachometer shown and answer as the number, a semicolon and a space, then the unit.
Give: 2250; rpm
